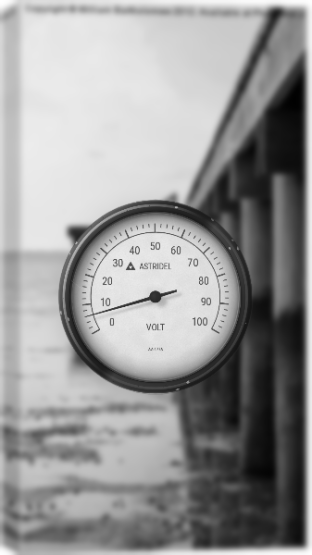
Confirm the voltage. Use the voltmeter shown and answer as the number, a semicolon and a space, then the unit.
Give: 6; V
